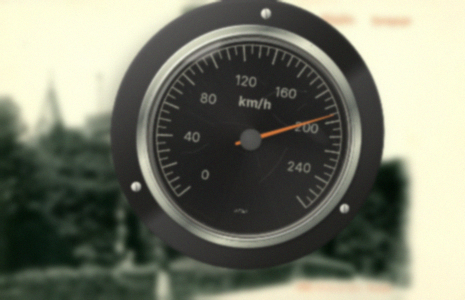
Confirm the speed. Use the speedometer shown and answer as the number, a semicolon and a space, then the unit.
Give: 195; km/h
